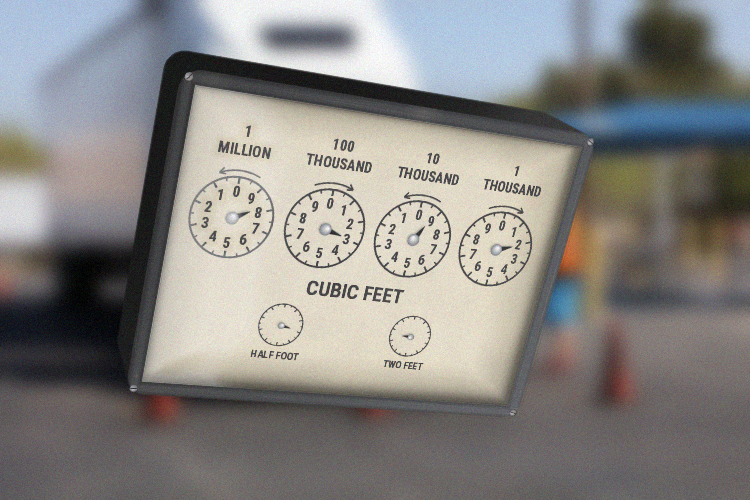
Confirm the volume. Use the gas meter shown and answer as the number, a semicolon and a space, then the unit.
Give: 829200; ft³
